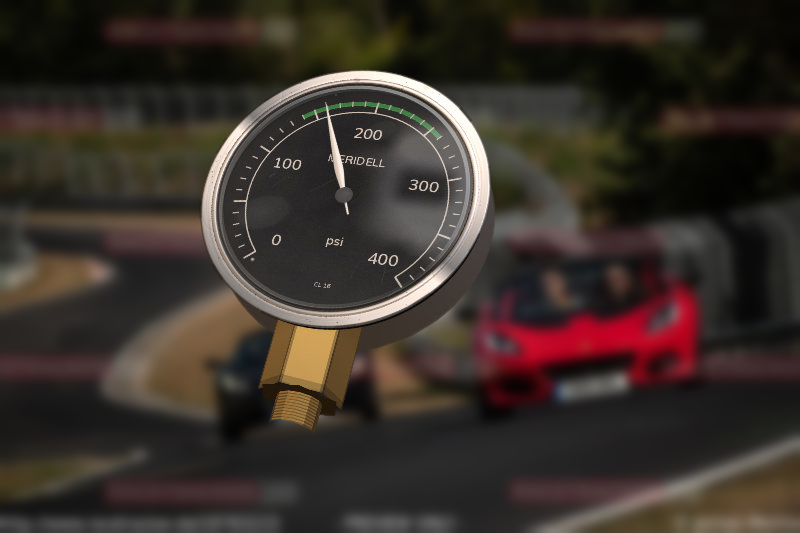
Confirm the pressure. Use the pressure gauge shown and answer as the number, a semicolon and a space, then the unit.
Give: 160; psi
